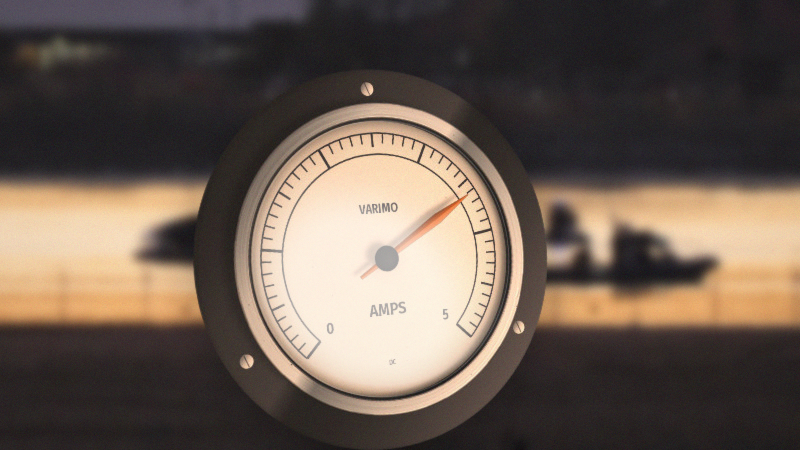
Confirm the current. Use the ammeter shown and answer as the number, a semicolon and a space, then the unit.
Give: 3.6; A
